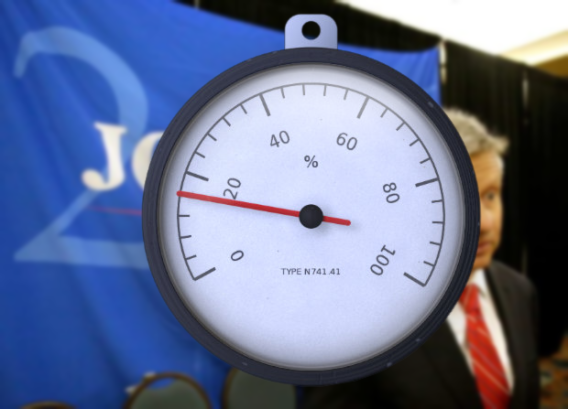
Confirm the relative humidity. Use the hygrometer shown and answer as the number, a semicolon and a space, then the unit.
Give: 16; %
